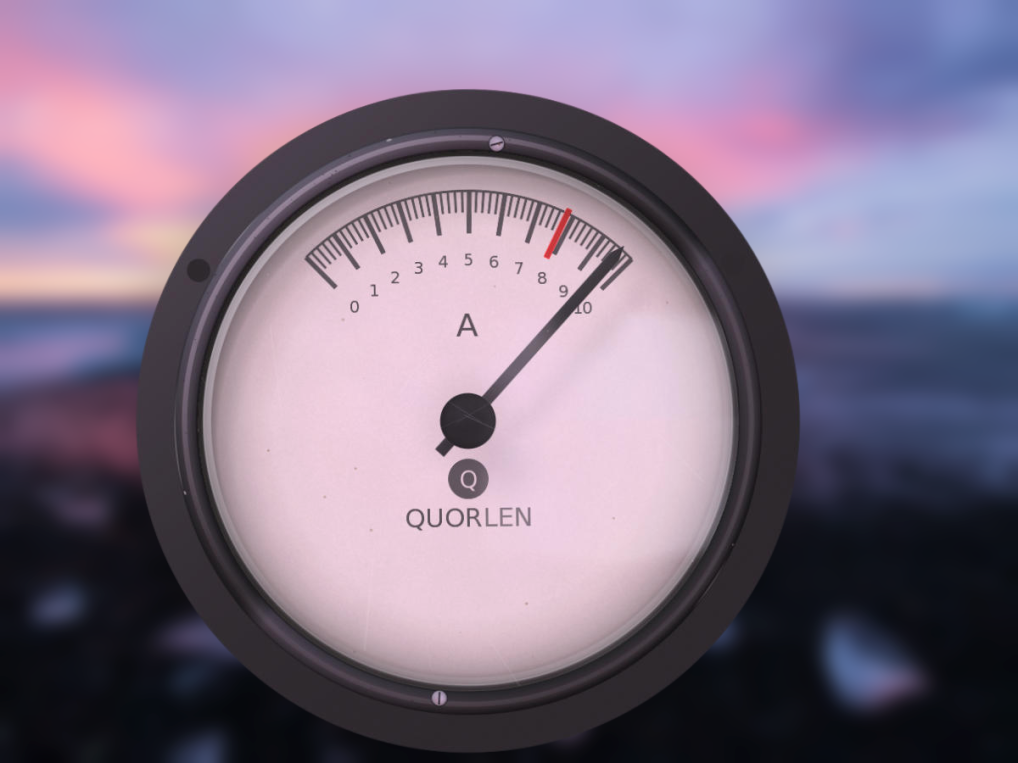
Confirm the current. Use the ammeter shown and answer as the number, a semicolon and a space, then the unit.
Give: 9.6; A
